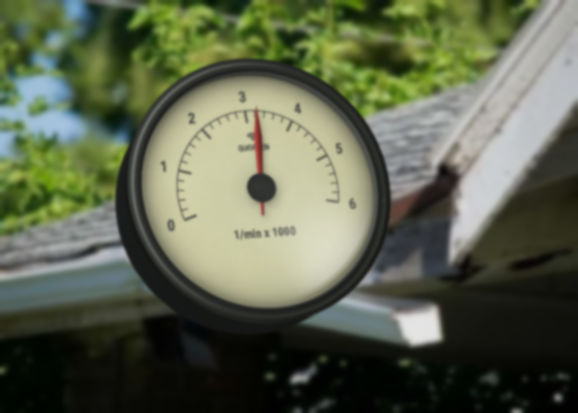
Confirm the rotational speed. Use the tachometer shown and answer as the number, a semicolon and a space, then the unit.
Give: 3200; rpm
